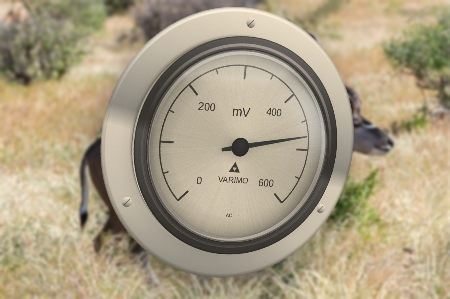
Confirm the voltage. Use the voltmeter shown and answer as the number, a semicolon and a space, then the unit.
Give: 475; mV
